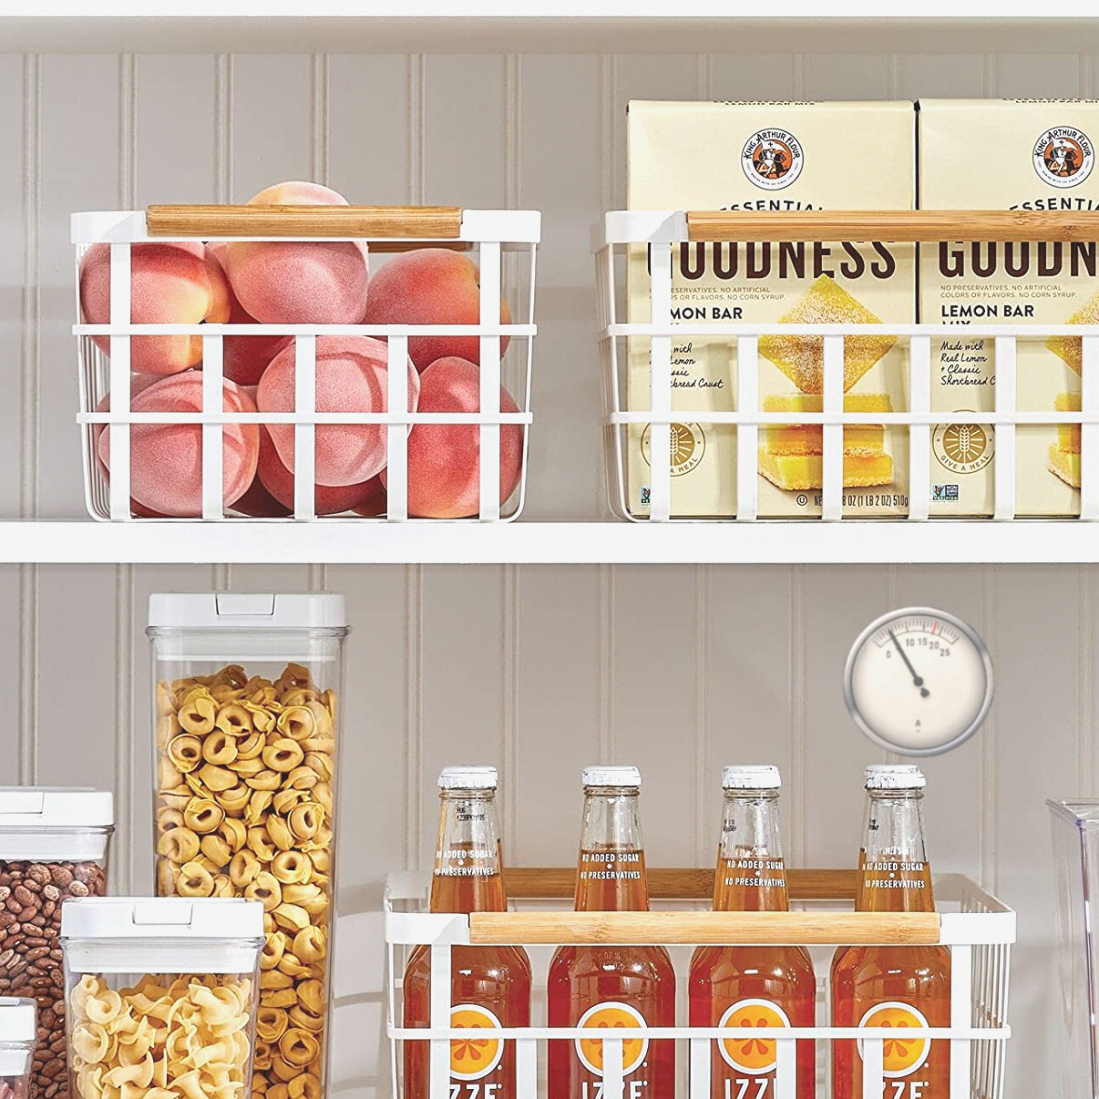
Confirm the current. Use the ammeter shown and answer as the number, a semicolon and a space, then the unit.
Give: 5; A
